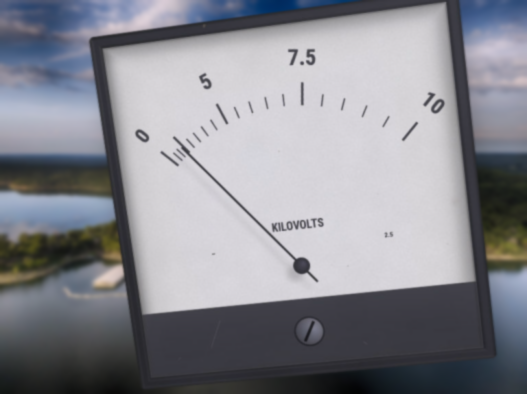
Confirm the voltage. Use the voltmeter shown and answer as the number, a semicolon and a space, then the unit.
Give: 2.5; kV
